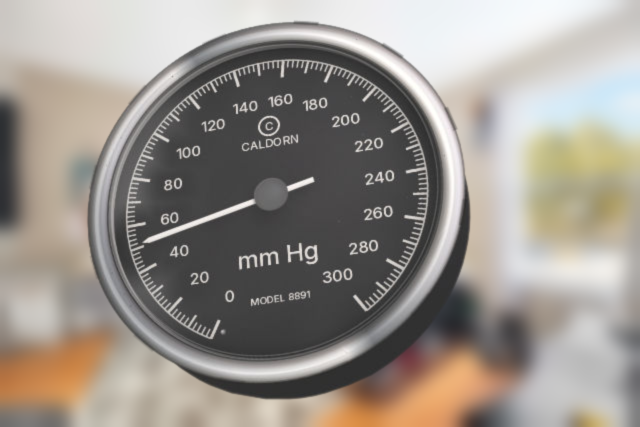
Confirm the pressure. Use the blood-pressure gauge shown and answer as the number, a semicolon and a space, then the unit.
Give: 50; mmHg
